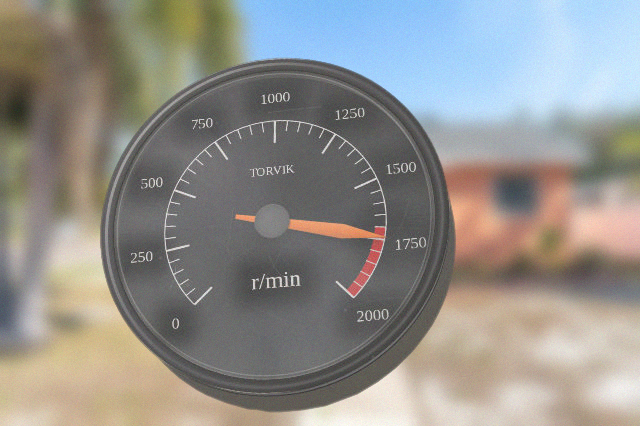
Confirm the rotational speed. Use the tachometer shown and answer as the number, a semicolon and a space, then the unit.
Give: 1750; rpm
